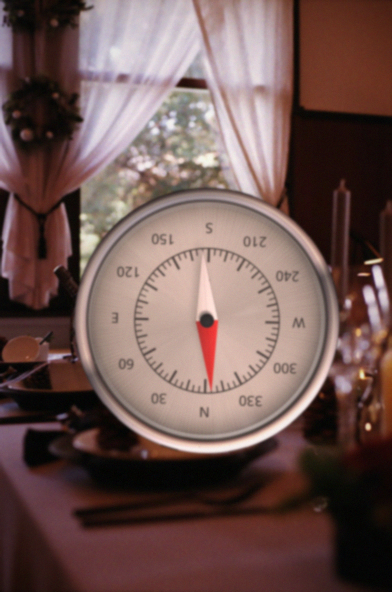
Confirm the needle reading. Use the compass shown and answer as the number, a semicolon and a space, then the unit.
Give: 355; °
